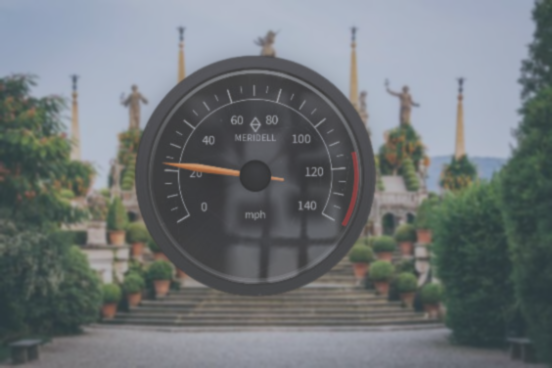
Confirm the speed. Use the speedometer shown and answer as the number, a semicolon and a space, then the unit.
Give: 22.5; mph
